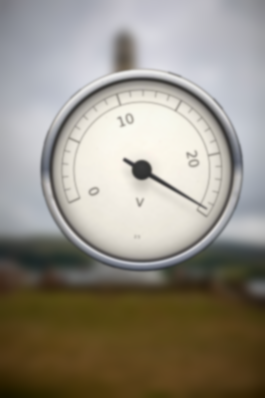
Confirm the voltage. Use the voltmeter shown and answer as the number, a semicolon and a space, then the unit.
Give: 24.5; V
